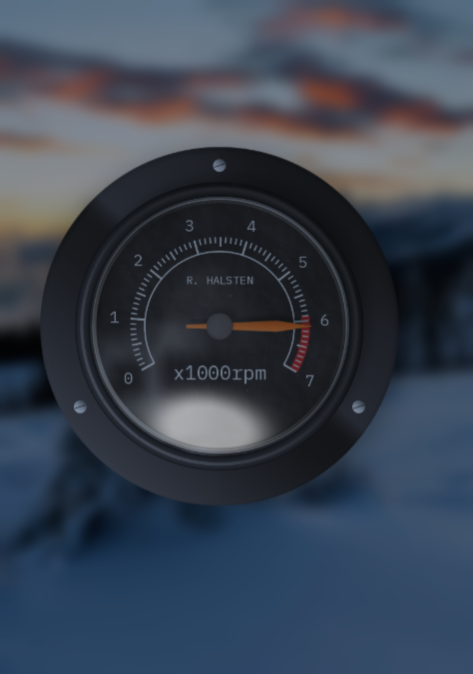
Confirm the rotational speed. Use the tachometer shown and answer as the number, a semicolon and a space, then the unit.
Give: 6100; rpm
